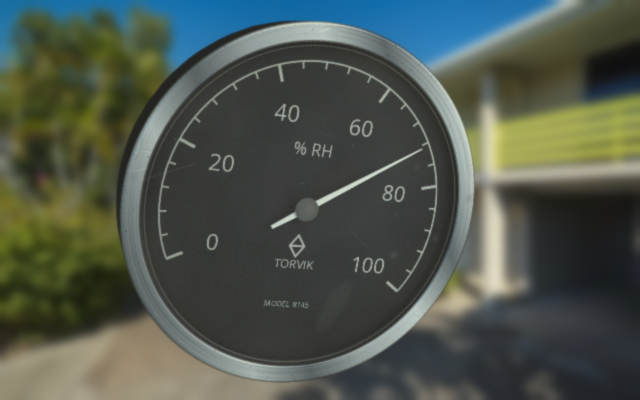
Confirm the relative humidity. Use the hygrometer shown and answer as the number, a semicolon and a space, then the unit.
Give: 72; %
